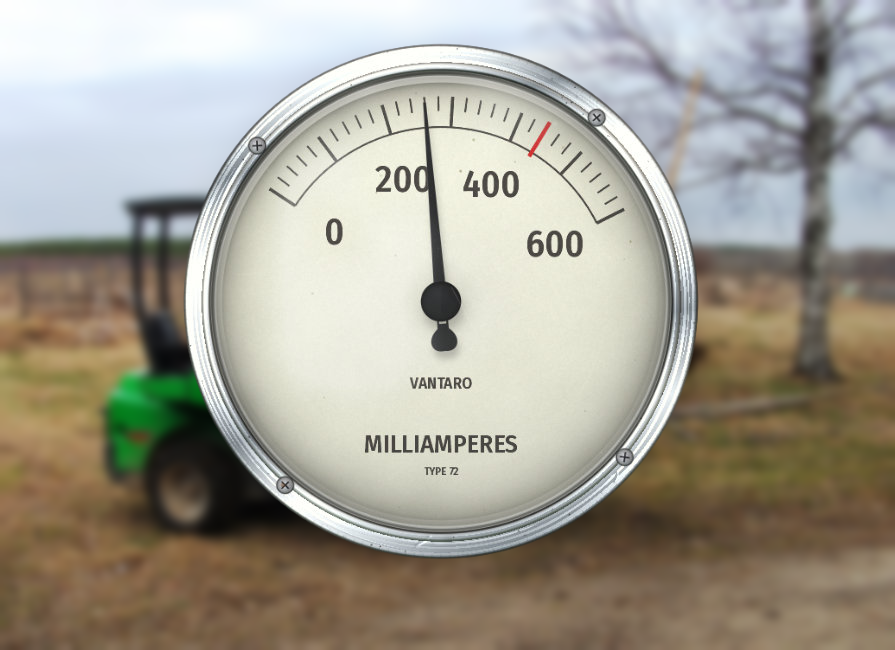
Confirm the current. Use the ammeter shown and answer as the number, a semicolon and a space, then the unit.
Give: 260; mA
